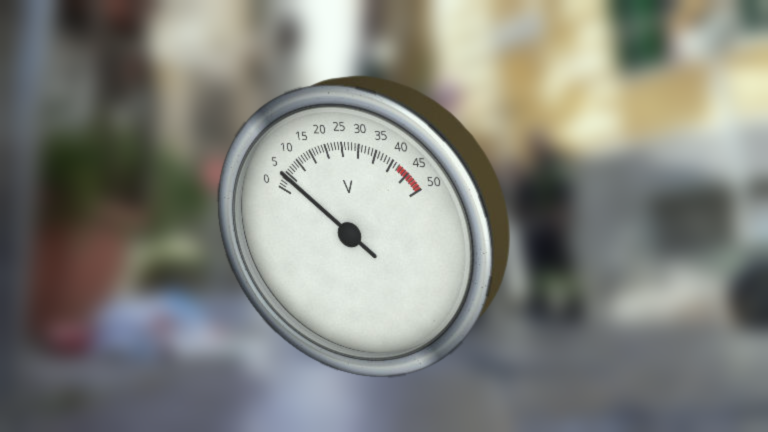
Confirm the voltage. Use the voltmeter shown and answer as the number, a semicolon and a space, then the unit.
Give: 5; V
